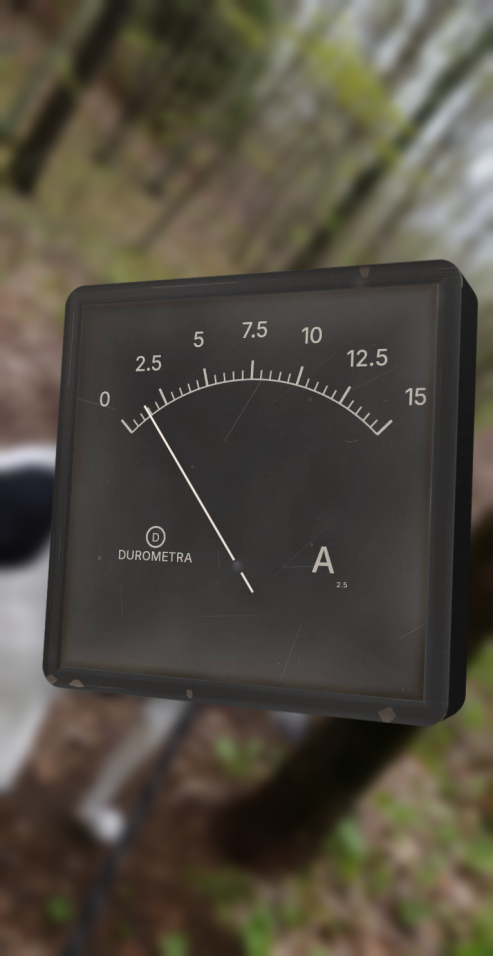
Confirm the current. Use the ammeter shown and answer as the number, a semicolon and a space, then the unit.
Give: 1.5; A
